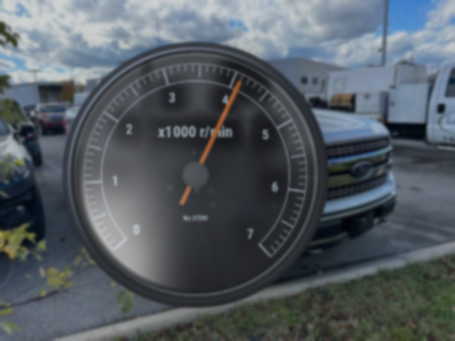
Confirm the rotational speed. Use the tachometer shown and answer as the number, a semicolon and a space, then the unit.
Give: 4100; rpm
